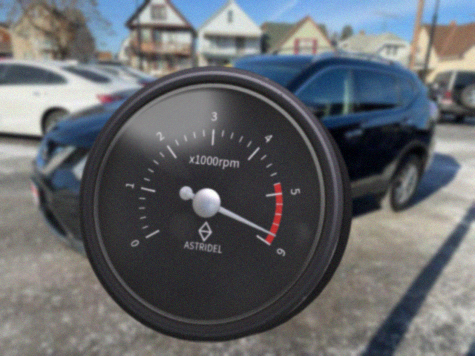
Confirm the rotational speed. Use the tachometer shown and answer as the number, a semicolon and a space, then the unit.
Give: 5800; rpm
